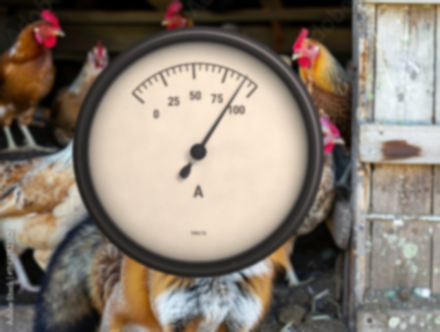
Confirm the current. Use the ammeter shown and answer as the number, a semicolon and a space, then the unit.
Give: 90; A
